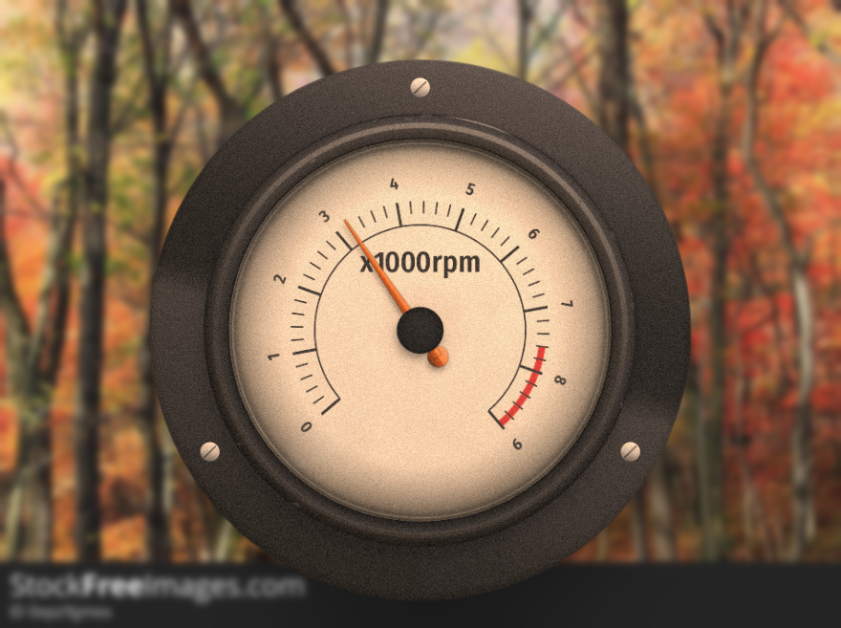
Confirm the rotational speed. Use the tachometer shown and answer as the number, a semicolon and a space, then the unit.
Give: 3200; rpm
